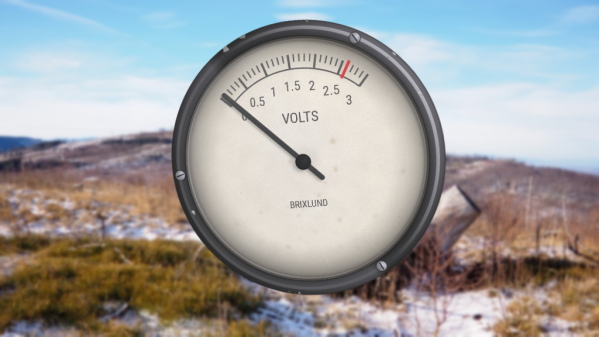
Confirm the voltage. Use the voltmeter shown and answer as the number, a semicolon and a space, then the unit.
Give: 0.1; V
